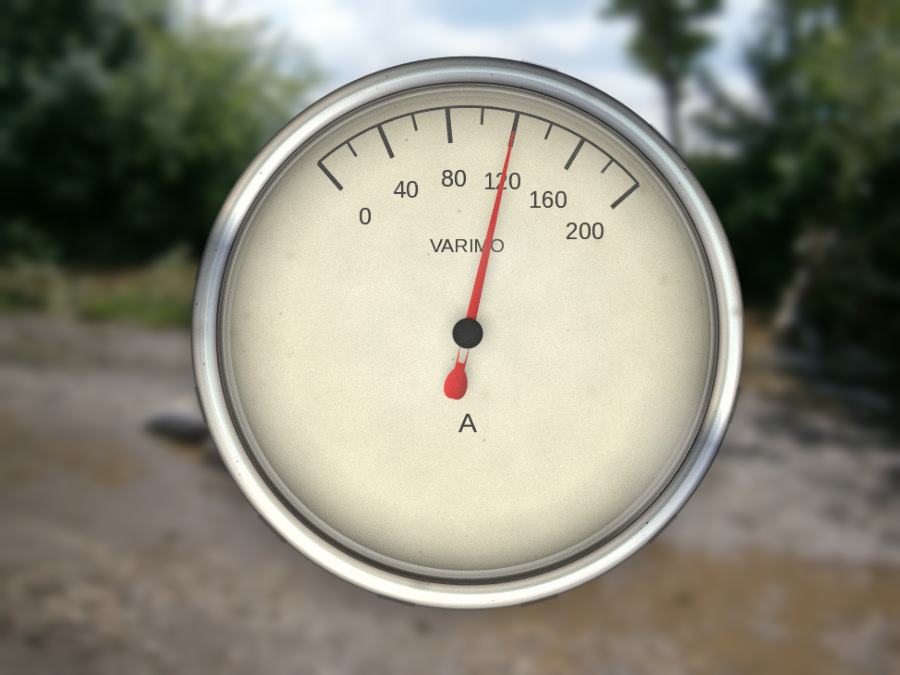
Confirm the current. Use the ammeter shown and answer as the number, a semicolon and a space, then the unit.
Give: 120; A
